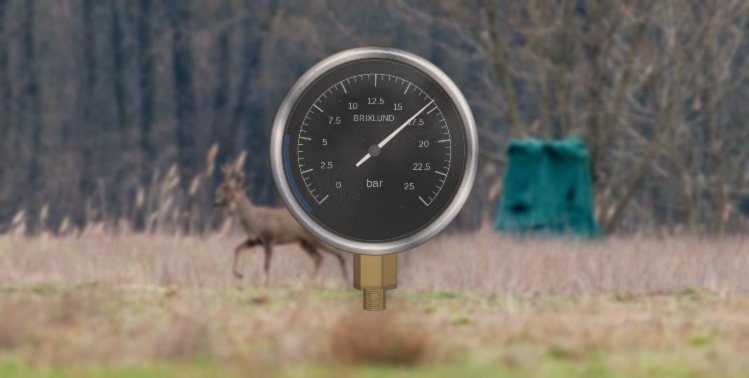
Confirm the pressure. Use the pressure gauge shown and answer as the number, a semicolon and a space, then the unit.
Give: 17; bar
